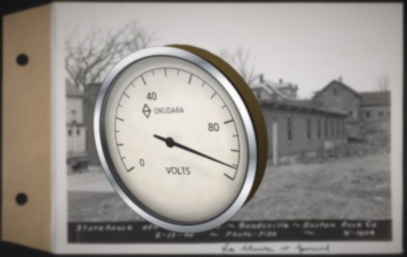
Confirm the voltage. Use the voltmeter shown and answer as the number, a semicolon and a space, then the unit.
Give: 95; V
